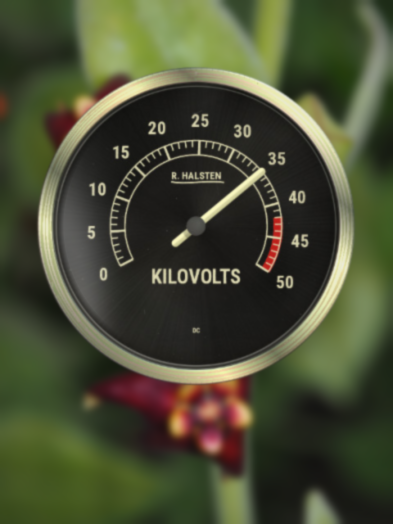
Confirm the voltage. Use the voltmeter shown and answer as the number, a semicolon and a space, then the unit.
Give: 35; kV
